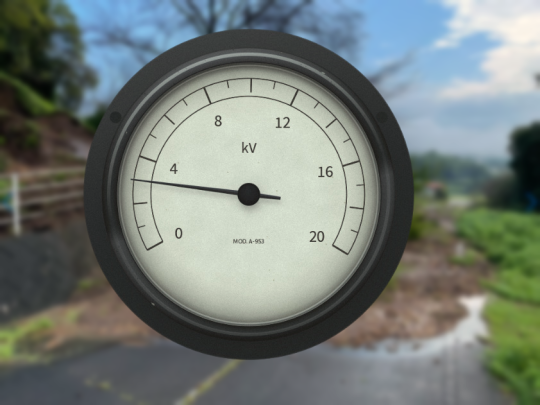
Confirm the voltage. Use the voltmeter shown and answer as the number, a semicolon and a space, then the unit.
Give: 3; kV
